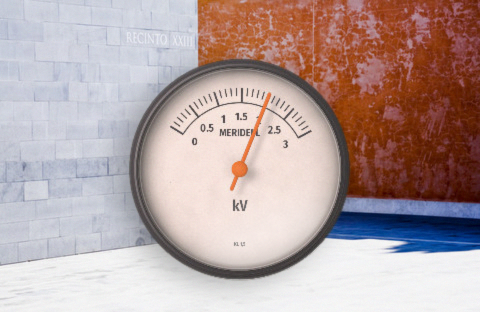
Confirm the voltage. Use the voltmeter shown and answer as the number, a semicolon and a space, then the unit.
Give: 2; kV
